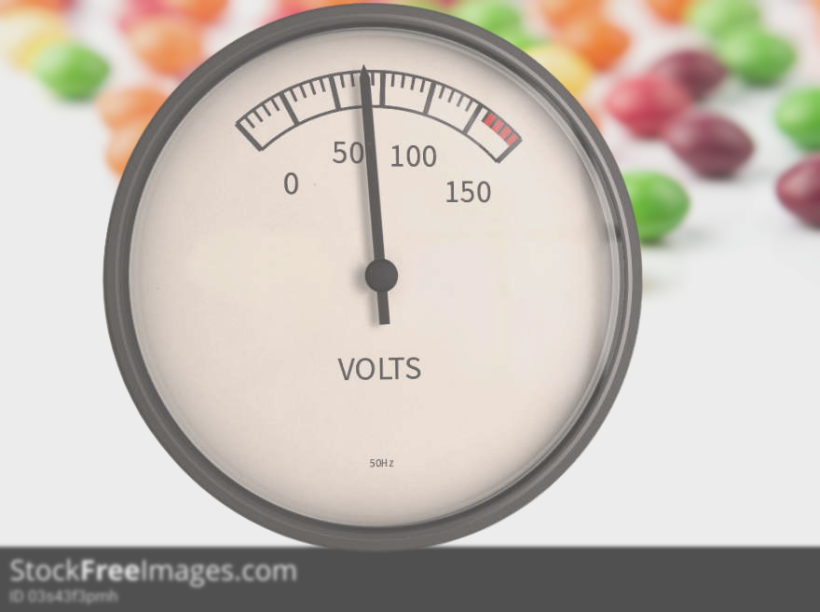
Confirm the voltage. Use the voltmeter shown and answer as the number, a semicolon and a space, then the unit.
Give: 65; V
